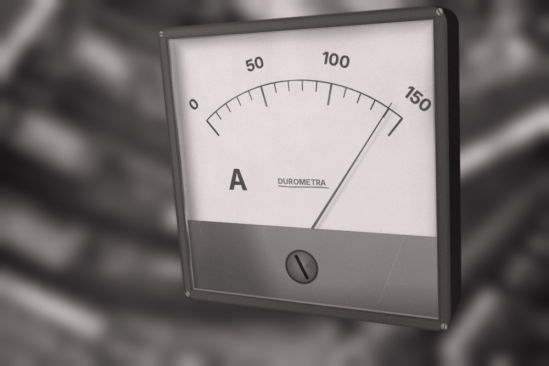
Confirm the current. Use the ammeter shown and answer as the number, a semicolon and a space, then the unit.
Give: 140; A
